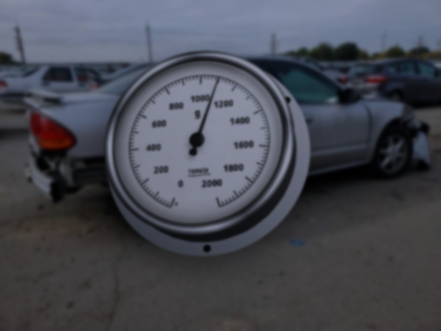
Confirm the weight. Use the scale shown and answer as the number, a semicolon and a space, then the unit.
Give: 1100; g
